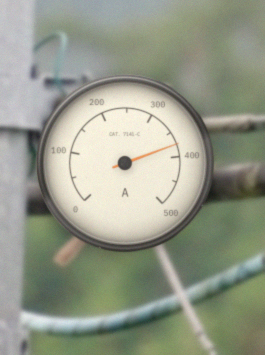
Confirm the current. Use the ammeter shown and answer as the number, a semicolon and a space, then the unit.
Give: 375; A
